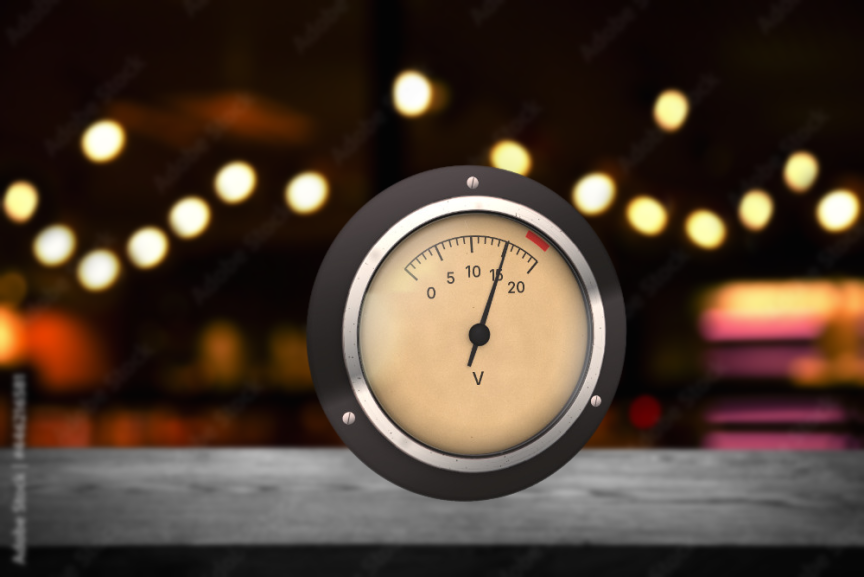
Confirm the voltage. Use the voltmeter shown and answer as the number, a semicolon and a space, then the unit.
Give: 15; V
